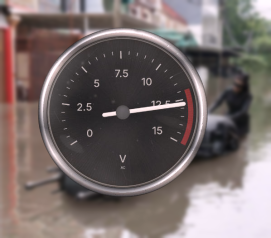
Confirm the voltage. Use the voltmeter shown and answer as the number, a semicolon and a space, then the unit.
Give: 12.75; V
